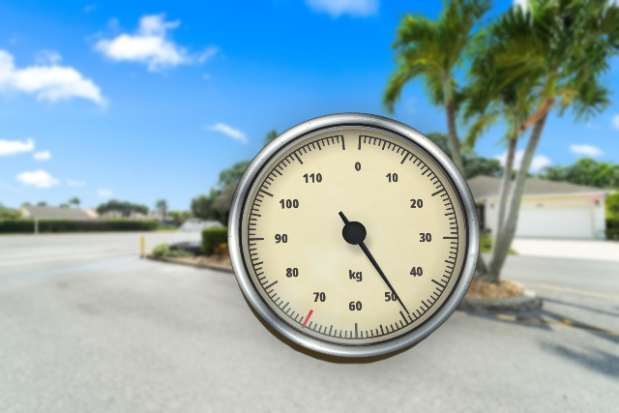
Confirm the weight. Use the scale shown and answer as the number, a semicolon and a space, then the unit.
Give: 49; kg
